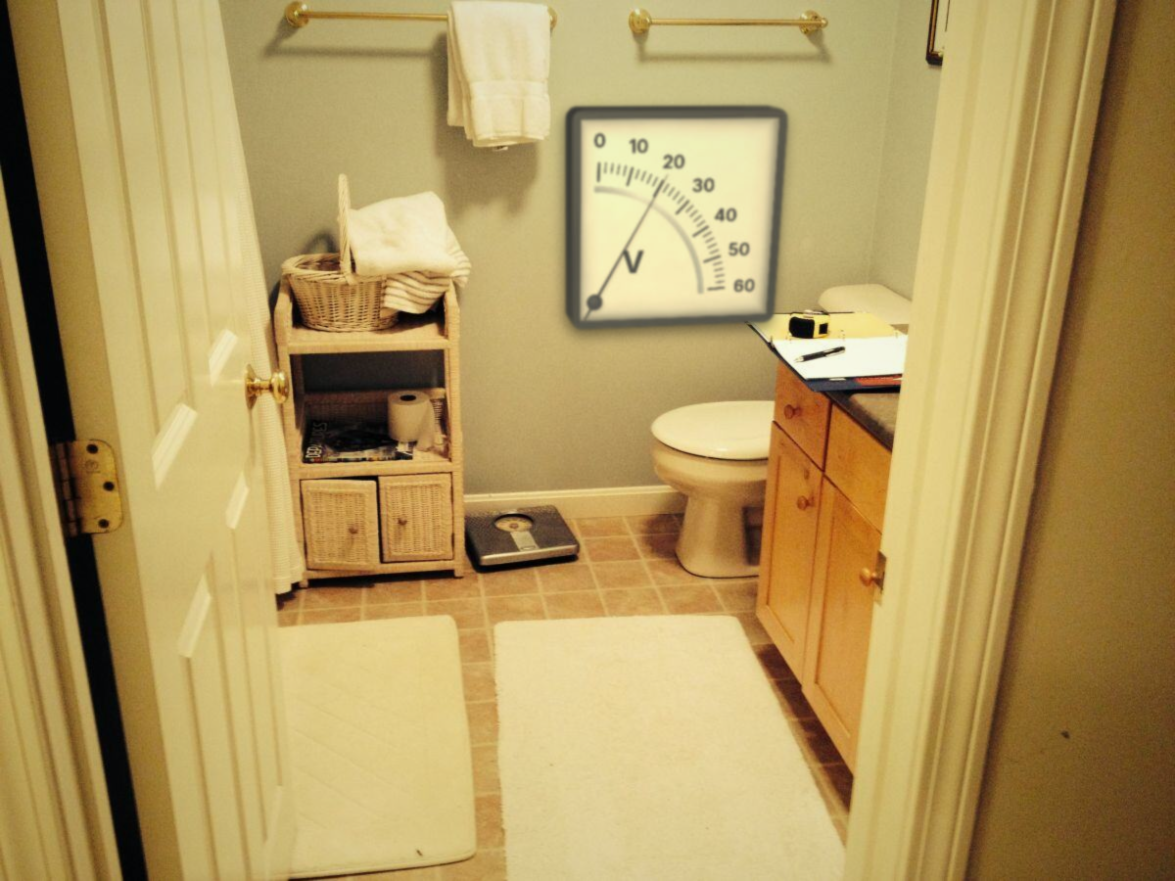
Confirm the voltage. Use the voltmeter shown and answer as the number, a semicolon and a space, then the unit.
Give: 20; V
